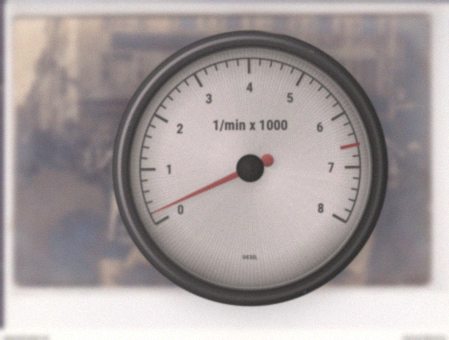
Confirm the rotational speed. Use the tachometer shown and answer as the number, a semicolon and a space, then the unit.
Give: 200; rpm
